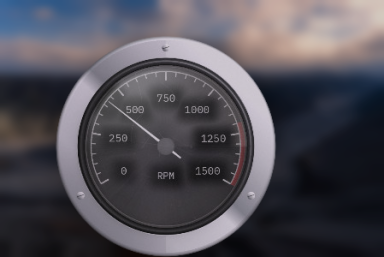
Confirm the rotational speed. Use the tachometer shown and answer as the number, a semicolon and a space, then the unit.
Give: 425; rpm
